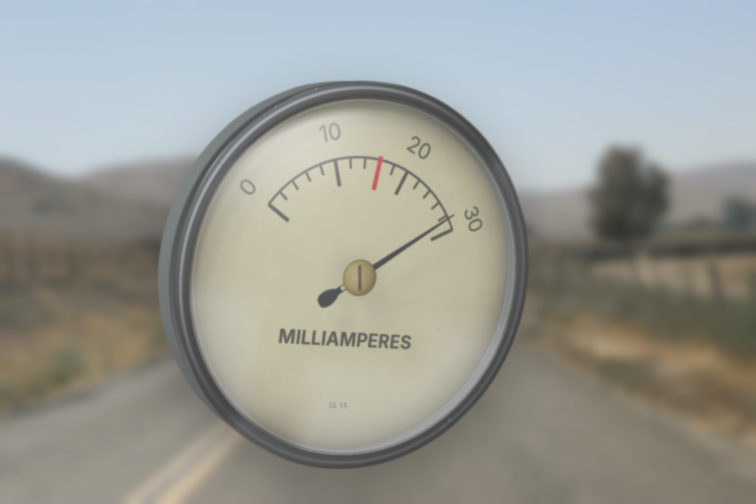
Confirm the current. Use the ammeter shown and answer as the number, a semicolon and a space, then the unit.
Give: 28; mA
